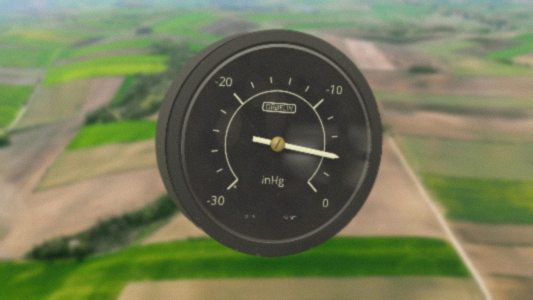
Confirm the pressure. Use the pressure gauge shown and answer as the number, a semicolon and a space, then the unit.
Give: -4; inHg
